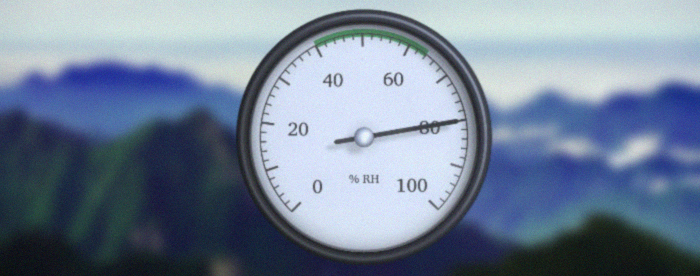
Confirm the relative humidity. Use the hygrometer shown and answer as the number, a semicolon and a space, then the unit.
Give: 80; %
